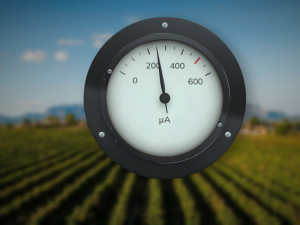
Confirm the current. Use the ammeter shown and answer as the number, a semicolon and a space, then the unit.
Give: 250; µA
